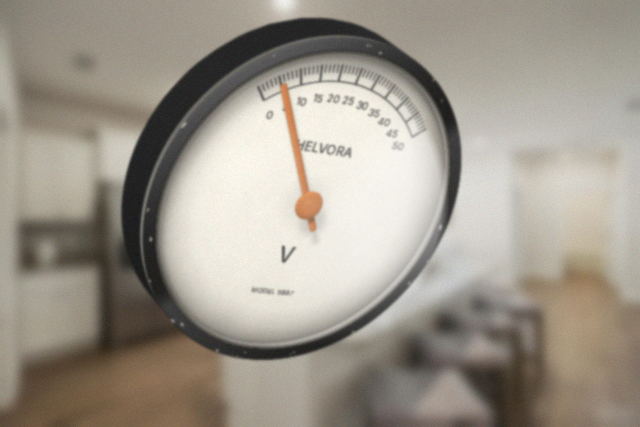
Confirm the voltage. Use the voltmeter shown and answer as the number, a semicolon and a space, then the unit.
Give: 5; V
